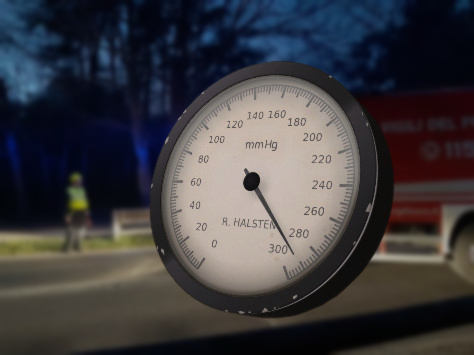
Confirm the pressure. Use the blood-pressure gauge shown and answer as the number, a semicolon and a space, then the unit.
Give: 290; mmHg
